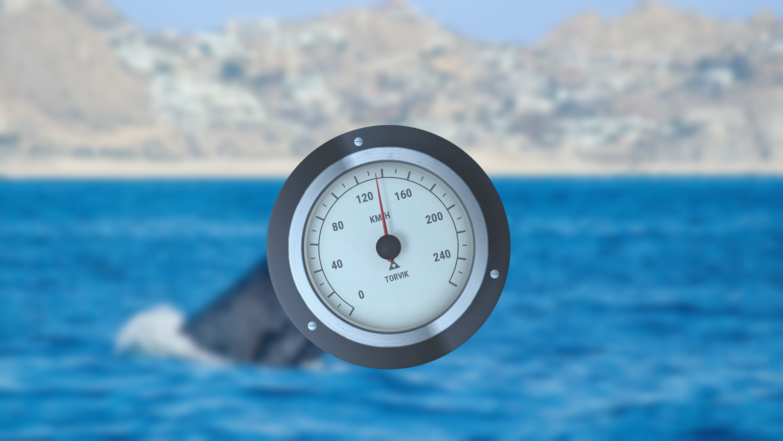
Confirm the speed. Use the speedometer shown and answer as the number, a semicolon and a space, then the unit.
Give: 135; km/h
